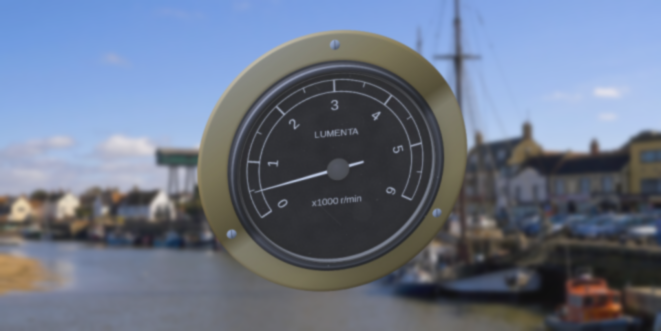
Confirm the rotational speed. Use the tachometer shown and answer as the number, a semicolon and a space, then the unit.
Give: 500; rpm
